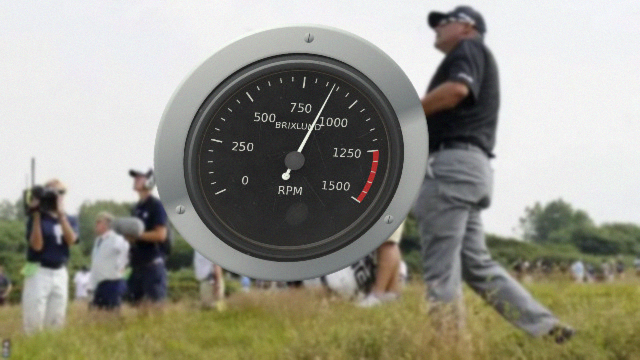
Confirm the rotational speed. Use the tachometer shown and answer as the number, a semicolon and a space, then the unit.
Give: 875; rpm
